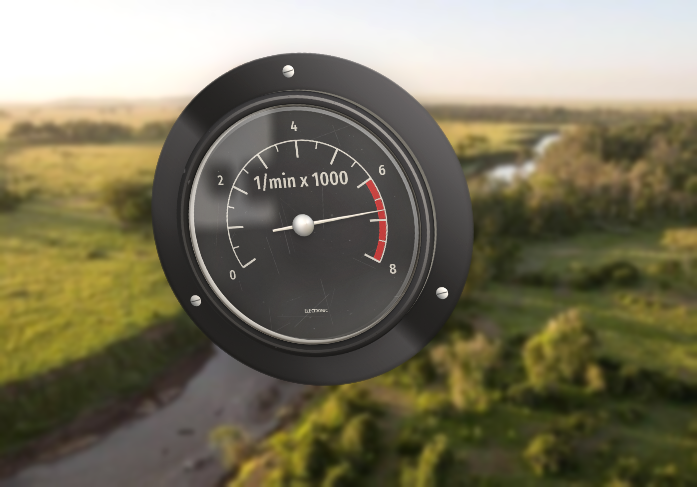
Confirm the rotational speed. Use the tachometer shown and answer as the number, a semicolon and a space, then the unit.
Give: 6750; rpm
